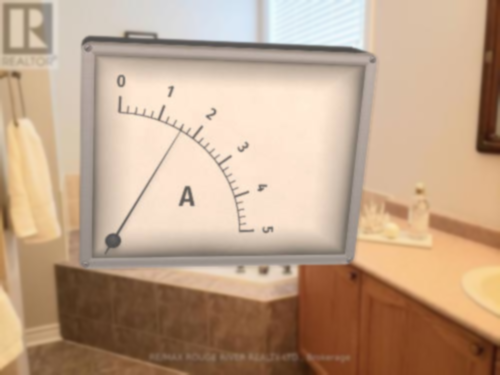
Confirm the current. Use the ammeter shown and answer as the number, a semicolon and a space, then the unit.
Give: 1.6; A
